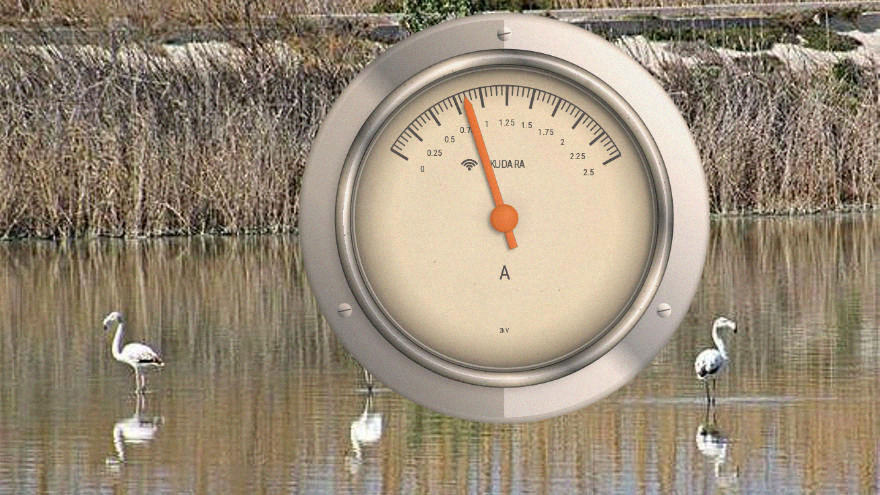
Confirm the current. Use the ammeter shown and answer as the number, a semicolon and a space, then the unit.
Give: 0.85; A
